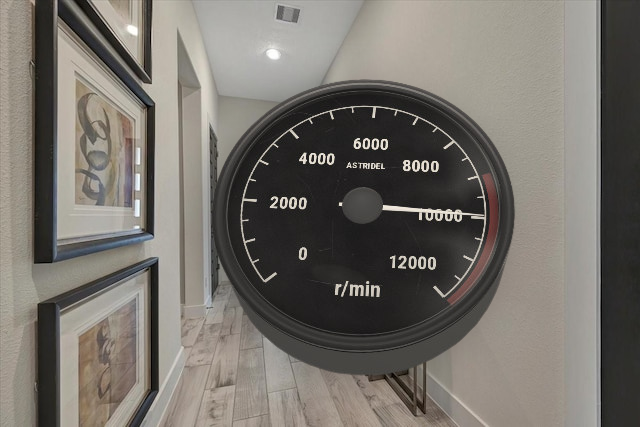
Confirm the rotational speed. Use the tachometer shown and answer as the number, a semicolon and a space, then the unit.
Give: 10000; rpm
